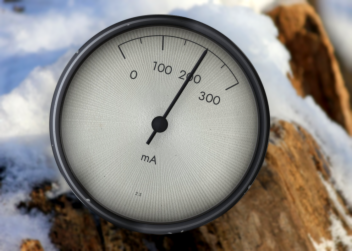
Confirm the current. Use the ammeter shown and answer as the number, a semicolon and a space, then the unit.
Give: 200; mA
